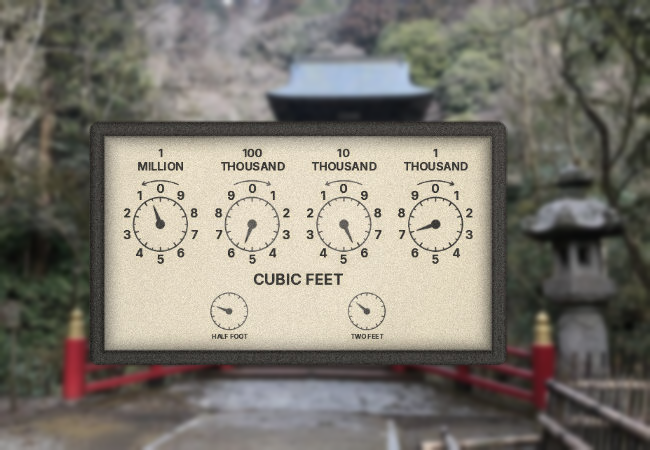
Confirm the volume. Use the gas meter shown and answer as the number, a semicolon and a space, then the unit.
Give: 55700; ft³
